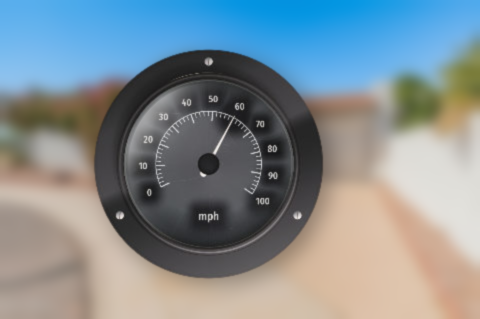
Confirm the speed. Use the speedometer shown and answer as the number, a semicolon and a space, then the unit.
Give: 60; mph
